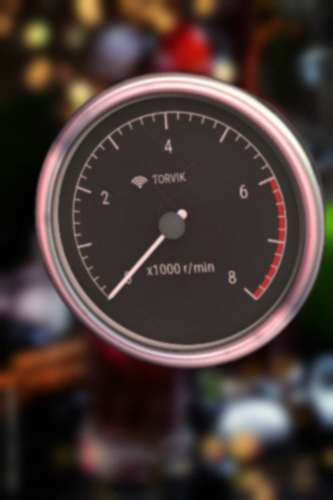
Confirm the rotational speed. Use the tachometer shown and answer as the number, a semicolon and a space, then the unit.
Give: 0; rpm
